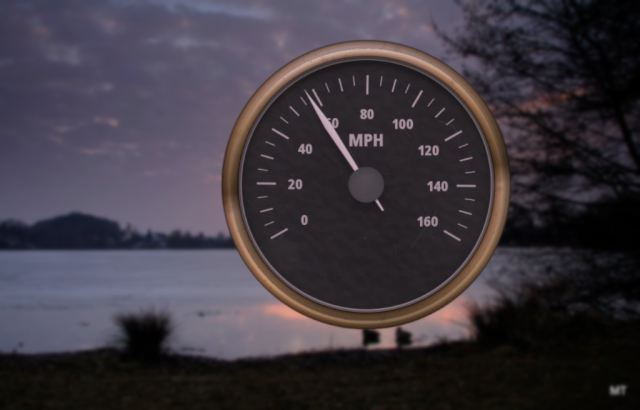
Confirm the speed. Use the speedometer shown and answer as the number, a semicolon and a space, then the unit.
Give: 57.5; mph
